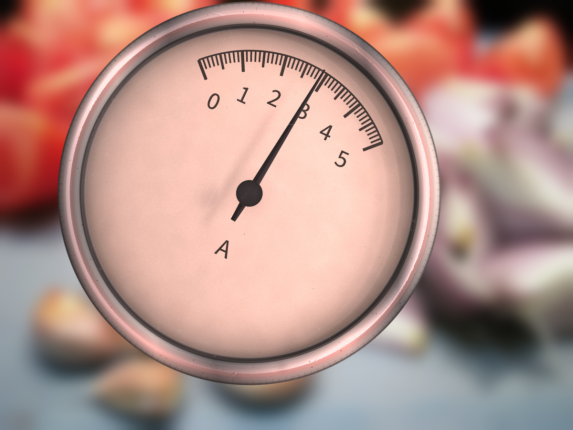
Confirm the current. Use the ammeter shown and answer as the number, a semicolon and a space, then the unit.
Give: 2.9; A
